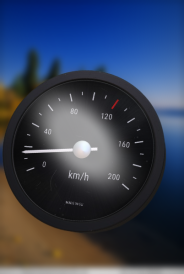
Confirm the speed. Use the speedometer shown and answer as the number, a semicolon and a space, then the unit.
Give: 15; km/h
